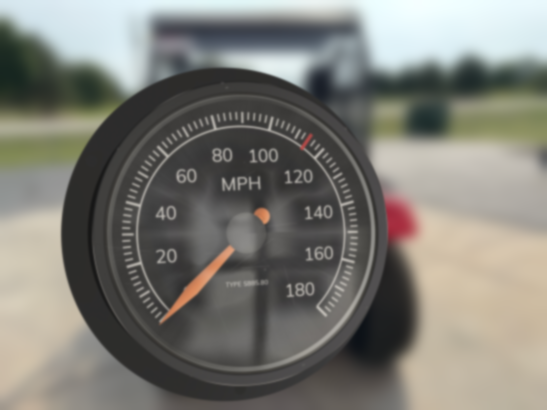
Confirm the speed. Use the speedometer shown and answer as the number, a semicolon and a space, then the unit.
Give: 0; mph
